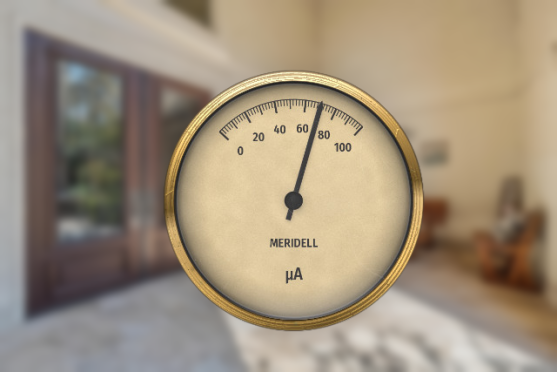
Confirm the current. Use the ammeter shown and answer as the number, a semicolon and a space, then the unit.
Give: 70; µA
